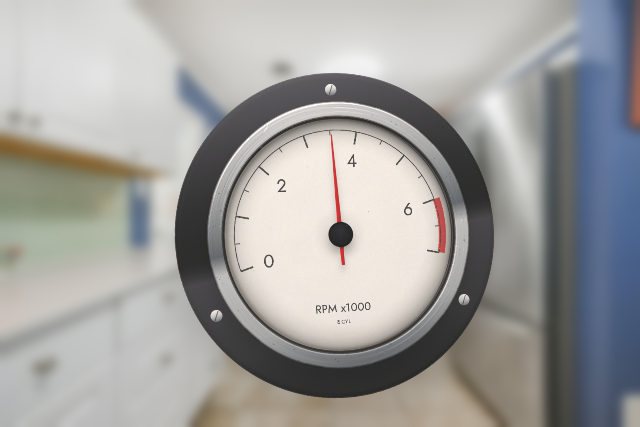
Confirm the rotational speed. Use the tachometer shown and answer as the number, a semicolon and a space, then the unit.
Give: 3500; rpm
